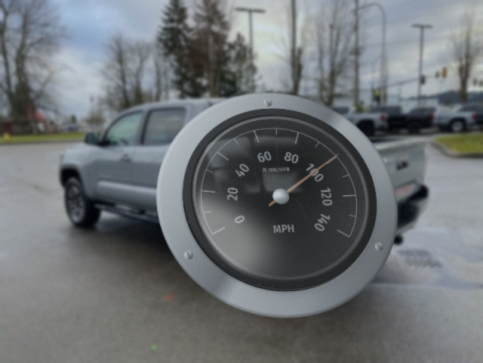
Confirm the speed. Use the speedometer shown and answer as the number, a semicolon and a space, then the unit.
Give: 100; mph
